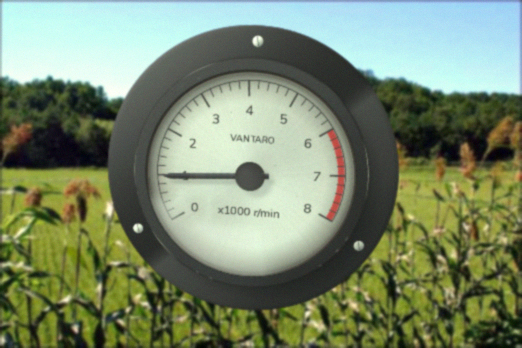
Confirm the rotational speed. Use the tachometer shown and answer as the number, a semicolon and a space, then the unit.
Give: 1000; rpm
